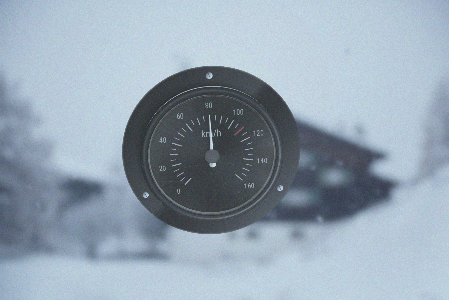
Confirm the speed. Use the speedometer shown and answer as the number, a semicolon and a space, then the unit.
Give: 80; km/h
